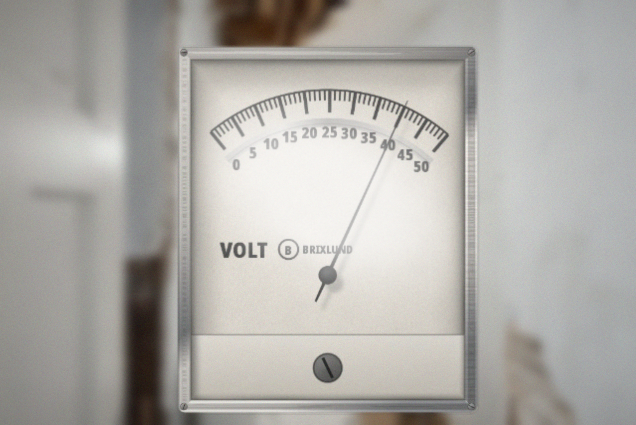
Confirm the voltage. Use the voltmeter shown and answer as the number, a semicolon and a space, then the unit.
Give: 40; V
